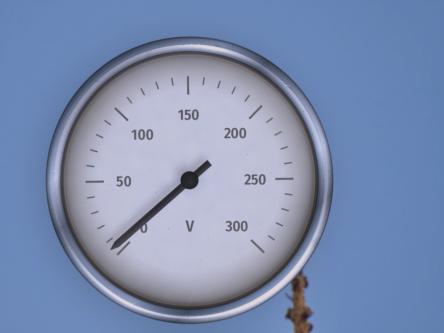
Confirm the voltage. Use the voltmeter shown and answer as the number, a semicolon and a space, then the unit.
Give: 5; V
